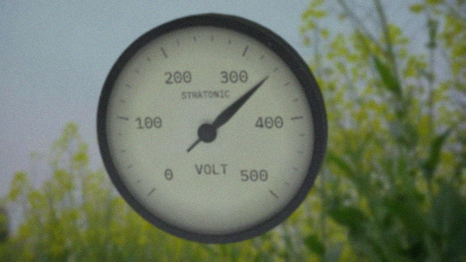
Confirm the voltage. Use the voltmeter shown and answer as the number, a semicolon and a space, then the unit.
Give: 340; V
